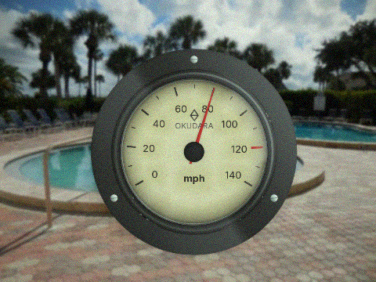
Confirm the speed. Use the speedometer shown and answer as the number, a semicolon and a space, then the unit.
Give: 80; mph
